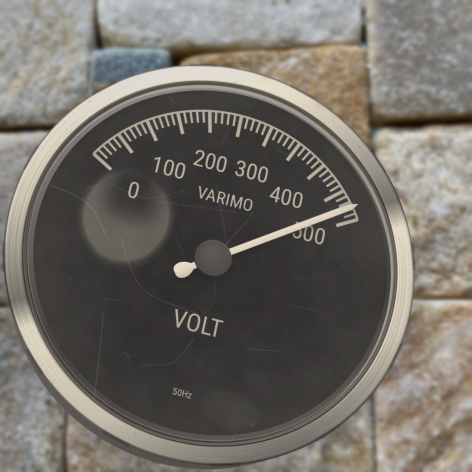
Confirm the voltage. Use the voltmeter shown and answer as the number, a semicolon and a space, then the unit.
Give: 480; V
